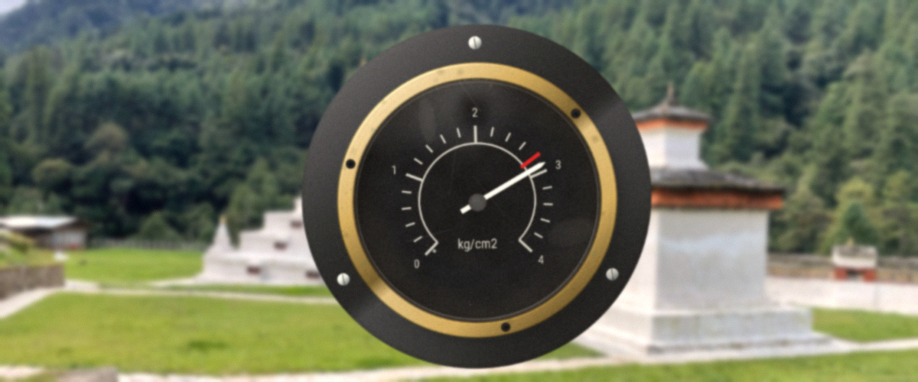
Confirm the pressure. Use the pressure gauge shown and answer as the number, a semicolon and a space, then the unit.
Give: 2.9; kg/cm²
